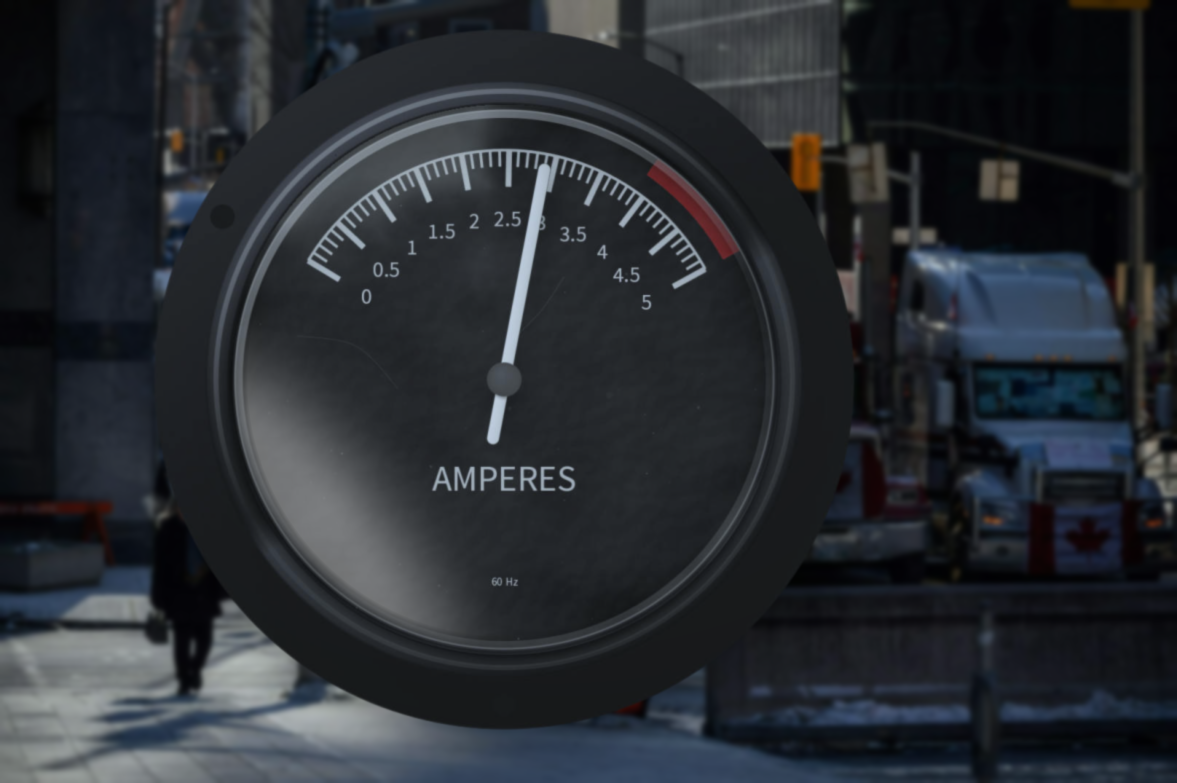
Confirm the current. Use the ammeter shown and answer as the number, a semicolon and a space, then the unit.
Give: 2.9; A
